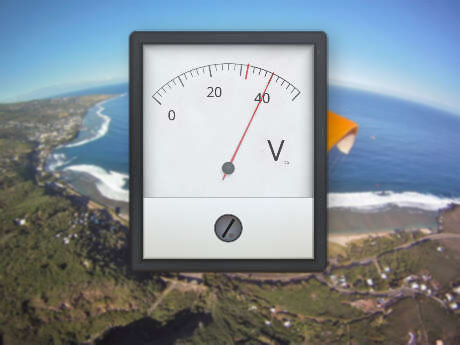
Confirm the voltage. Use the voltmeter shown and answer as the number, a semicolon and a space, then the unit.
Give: 40; V
